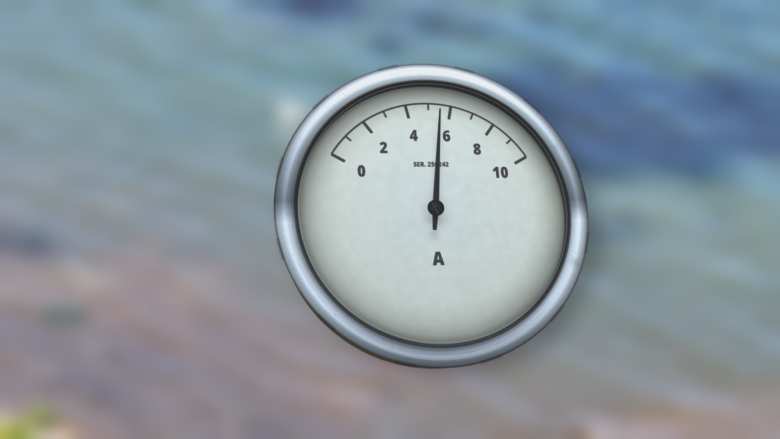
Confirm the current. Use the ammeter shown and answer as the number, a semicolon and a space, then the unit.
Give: 5.5; A
